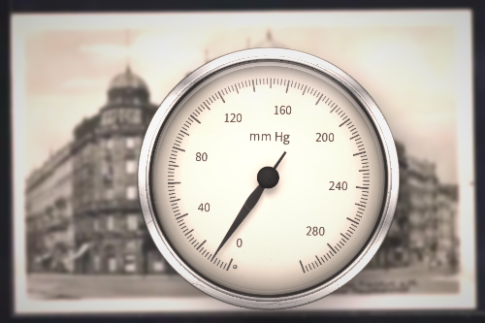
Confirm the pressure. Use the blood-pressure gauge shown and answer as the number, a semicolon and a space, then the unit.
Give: 10; mmHg
